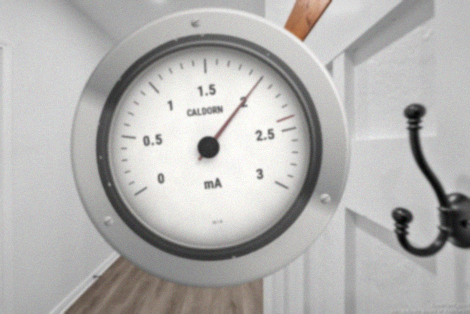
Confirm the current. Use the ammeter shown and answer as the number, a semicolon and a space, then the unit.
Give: 2; mA
